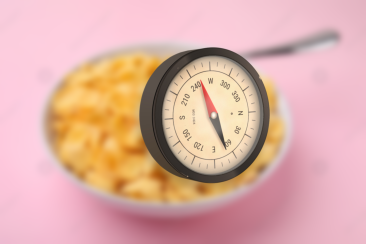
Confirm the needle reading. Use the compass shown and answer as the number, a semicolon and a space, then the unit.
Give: 250; °
